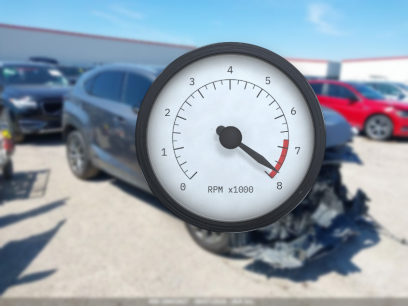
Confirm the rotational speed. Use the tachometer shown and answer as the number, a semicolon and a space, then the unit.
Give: 7750; rpm
